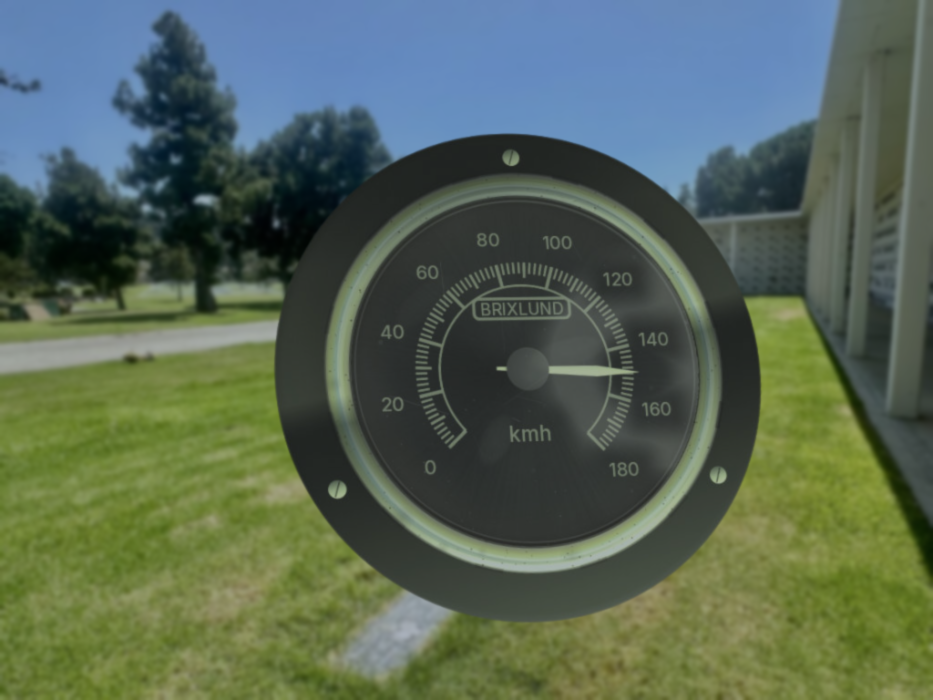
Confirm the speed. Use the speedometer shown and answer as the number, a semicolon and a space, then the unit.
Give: 150; km/h
